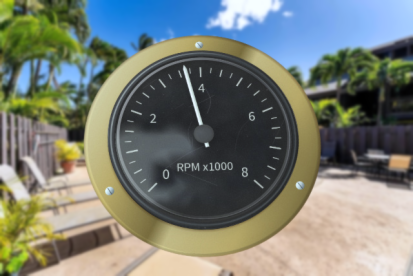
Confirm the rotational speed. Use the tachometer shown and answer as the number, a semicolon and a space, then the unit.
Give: 3625; rpm
